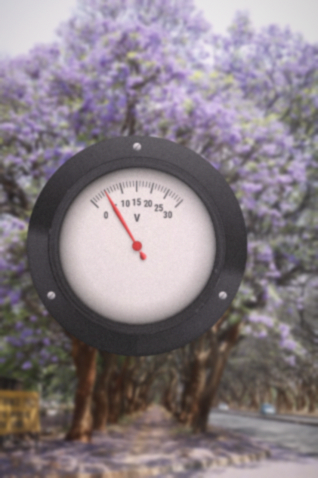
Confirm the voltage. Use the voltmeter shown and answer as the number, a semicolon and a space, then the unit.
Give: 5; V
